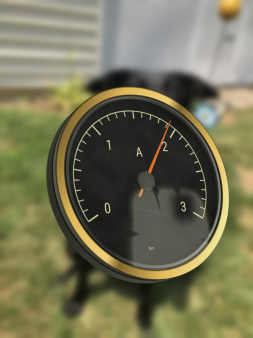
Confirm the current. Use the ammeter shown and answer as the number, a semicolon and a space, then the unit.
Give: 1.9; A
